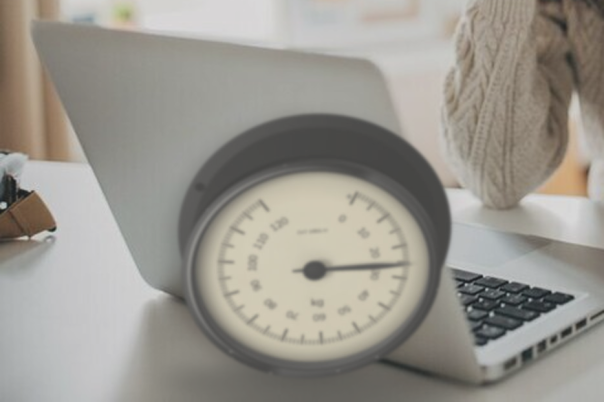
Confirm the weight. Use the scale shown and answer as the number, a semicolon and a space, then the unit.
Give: 25; kg
